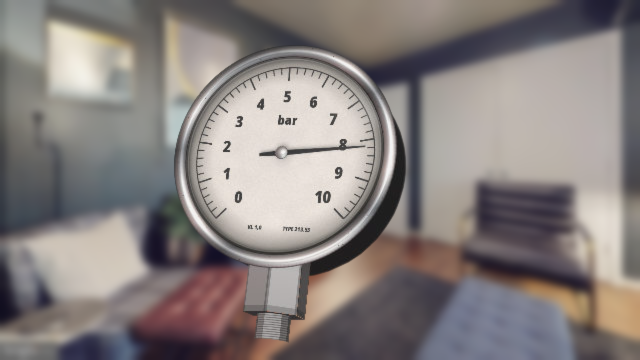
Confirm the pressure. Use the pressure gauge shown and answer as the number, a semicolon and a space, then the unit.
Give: 8.2; bar
